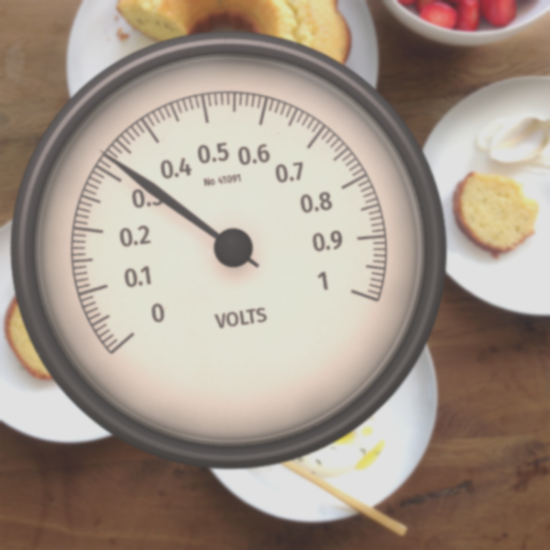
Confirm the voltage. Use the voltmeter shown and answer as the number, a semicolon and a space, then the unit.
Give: 0.32; V
